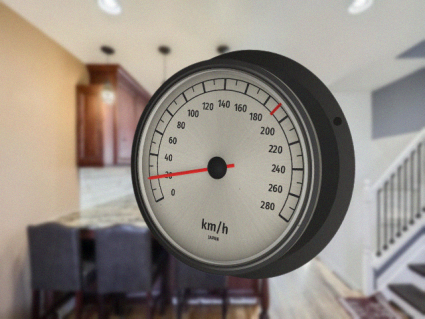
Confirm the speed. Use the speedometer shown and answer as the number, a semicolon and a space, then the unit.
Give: 20; km/h
